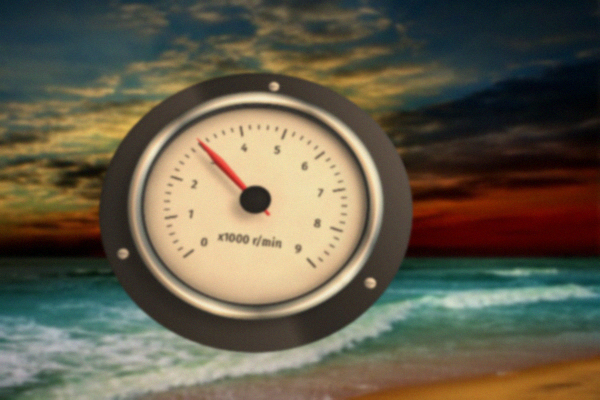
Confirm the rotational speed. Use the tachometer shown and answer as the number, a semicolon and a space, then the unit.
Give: 3000; rpm
